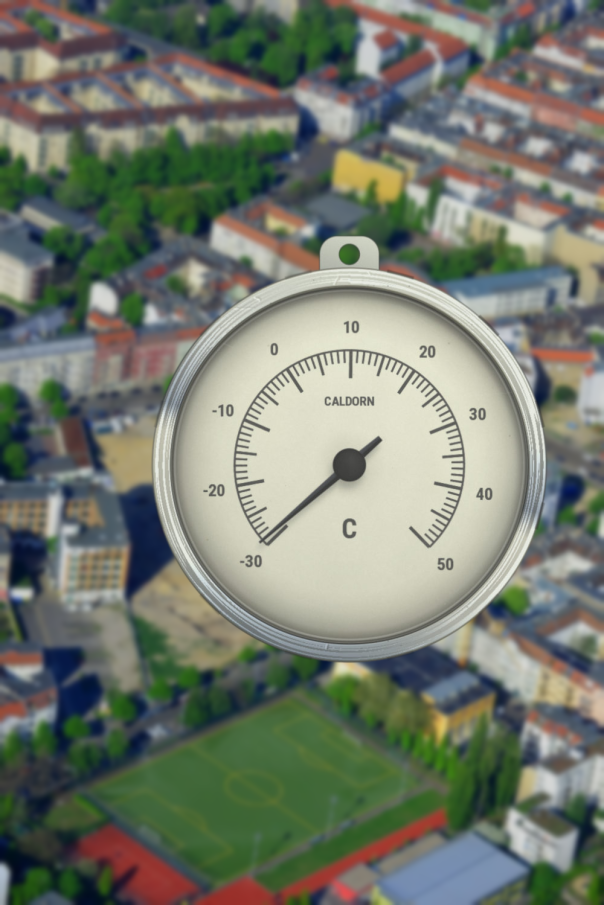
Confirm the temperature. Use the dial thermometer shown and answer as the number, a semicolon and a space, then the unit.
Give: -29; °C
